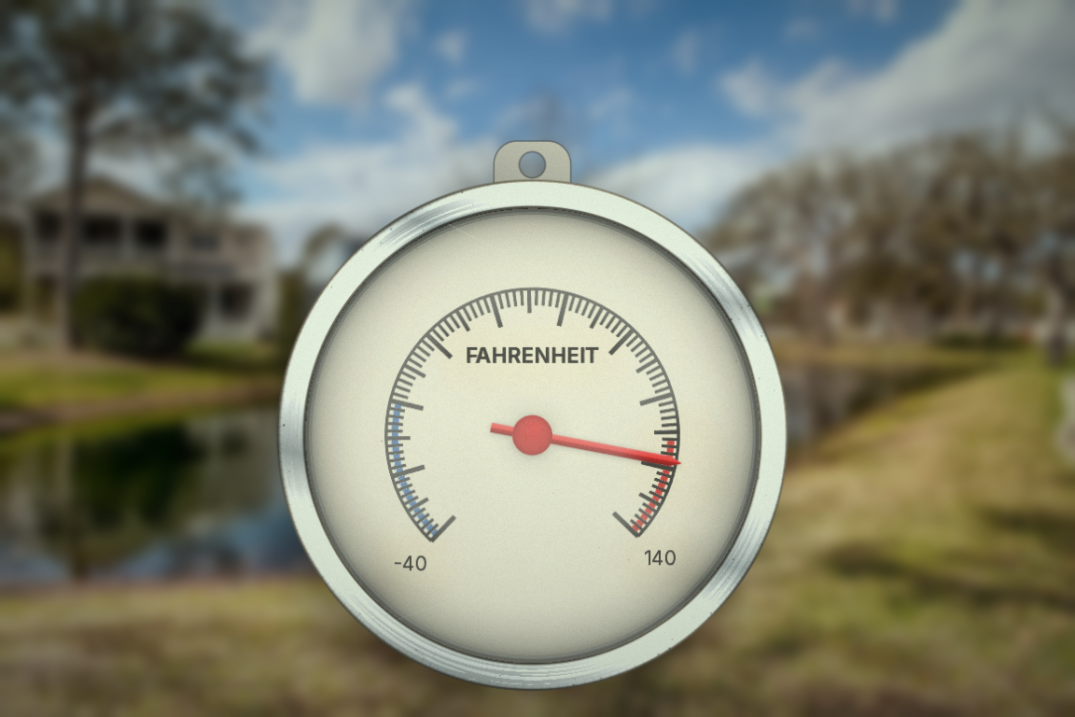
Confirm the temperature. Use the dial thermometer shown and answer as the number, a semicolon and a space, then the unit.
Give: 118; °F
